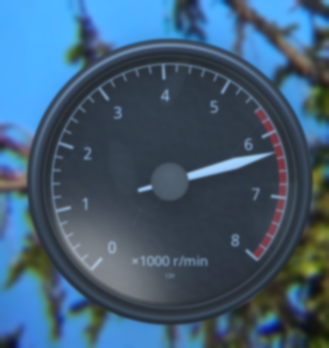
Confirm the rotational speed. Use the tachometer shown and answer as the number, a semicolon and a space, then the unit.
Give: 6300; rpm
